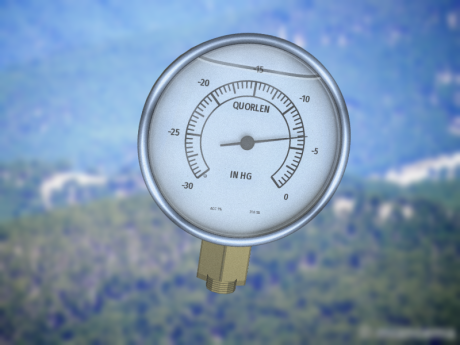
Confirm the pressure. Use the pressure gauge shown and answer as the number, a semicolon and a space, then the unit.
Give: -6.5; inHg
